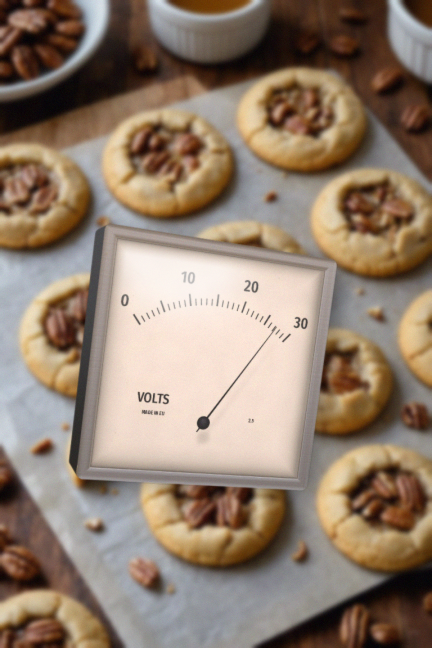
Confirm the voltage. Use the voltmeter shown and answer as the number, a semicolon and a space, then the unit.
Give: 27; V
